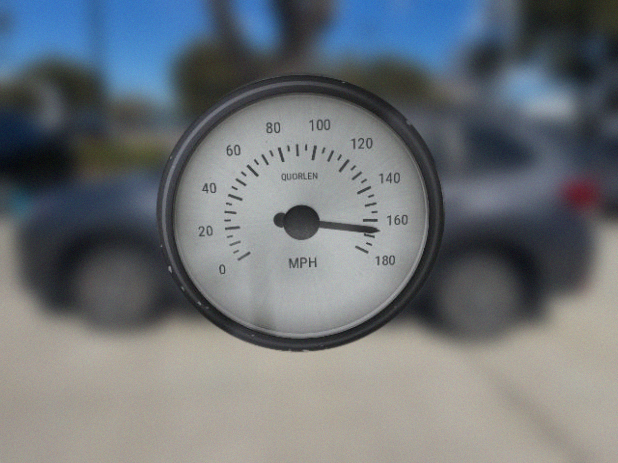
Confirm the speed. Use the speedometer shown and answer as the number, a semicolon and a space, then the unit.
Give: 165; mph
